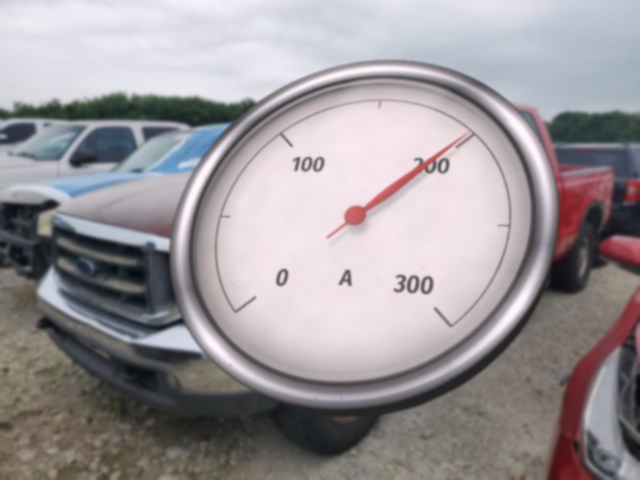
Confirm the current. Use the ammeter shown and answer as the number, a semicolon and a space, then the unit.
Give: 200; A
